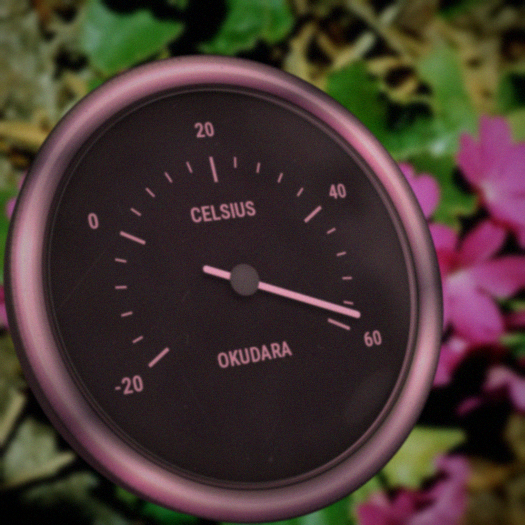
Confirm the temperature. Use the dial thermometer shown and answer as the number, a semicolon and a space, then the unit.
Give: 58; °C
